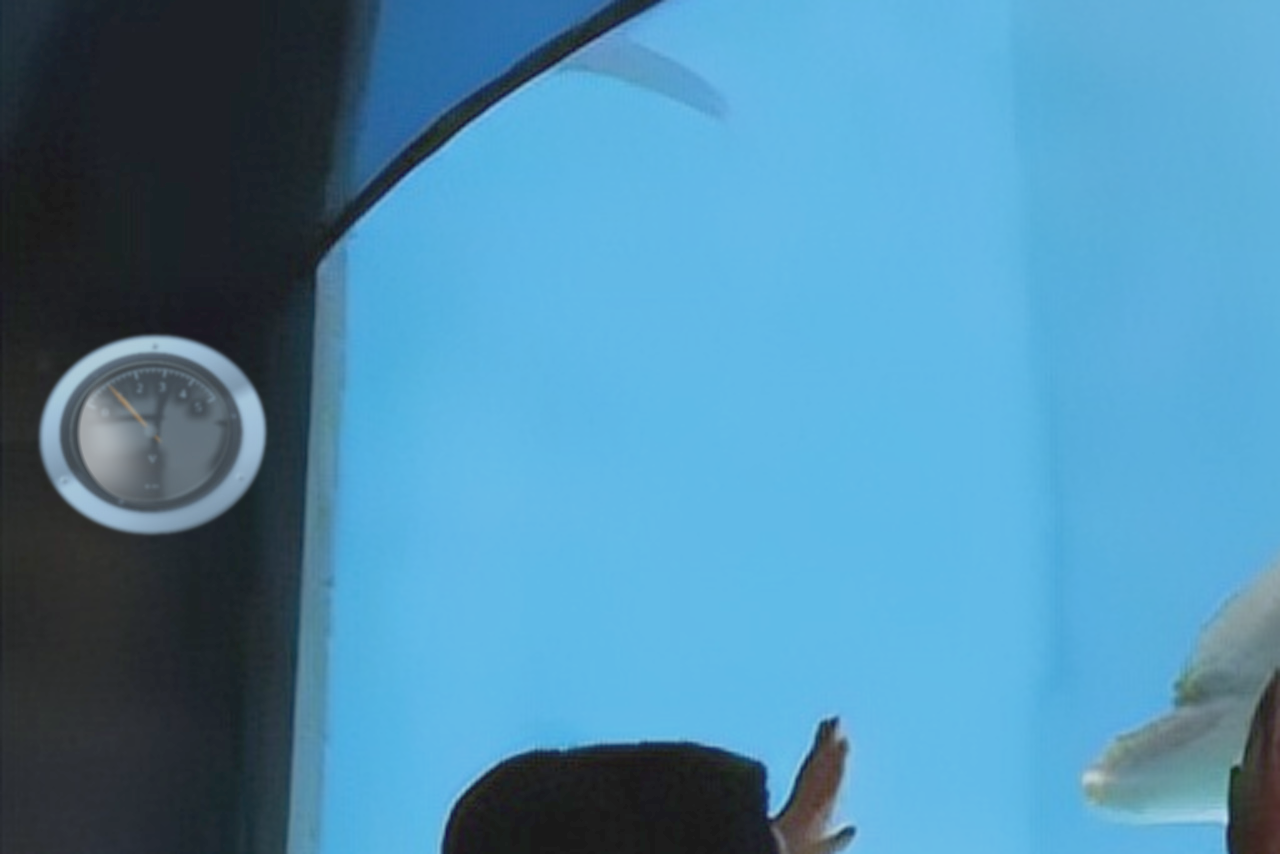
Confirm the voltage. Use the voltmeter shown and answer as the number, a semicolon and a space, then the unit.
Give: 1; V
